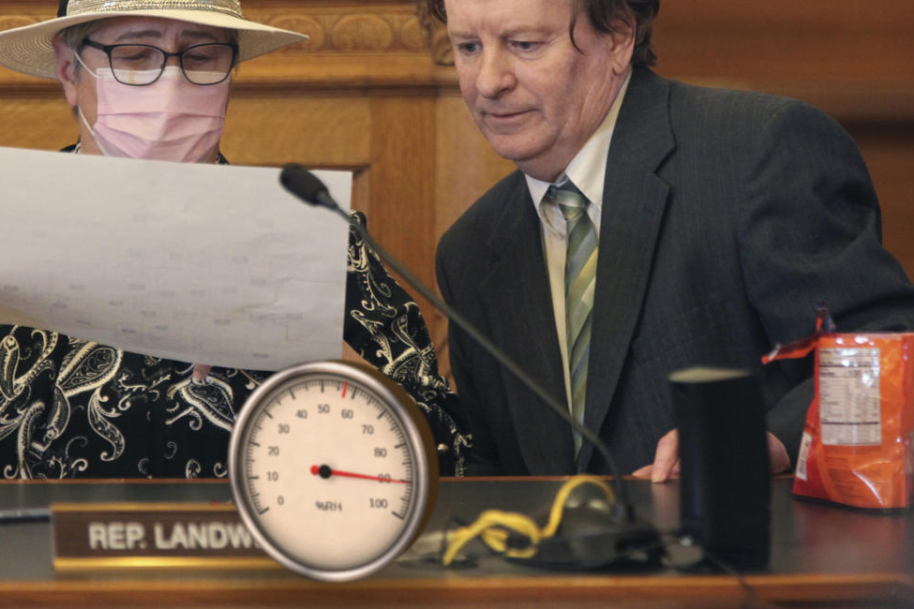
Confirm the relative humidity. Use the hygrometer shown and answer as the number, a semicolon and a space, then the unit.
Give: 90; %
